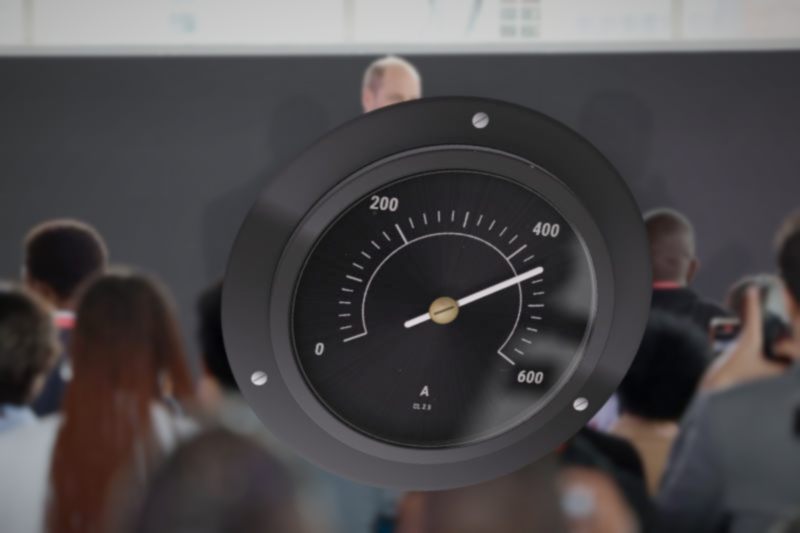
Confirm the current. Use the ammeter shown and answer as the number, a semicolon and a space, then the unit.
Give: 440; A
